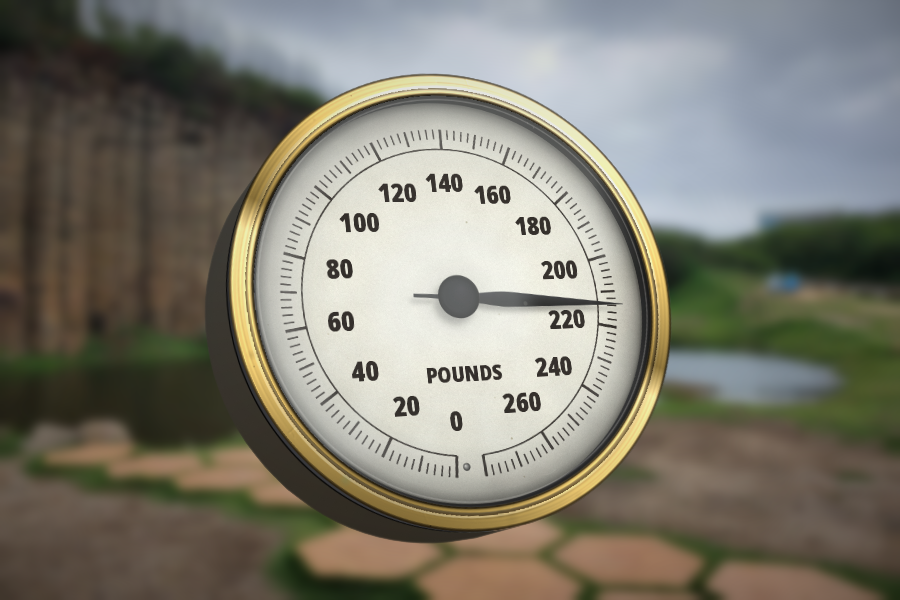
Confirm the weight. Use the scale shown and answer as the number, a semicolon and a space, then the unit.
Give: 214; lb
